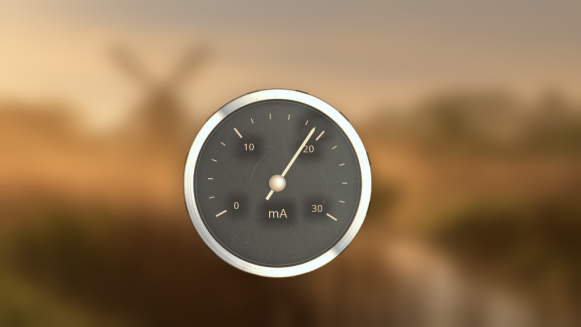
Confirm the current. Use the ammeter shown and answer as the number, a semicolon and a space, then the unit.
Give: 19; mA
